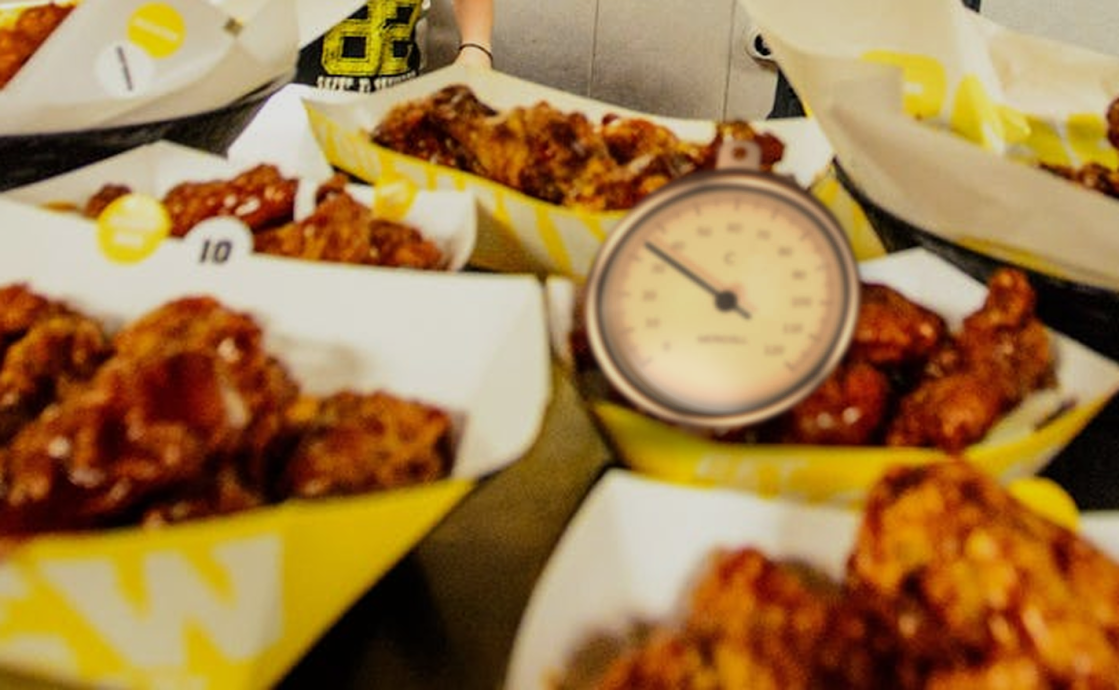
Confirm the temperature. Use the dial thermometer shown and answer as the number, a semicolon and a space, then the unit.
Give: 35; °C
